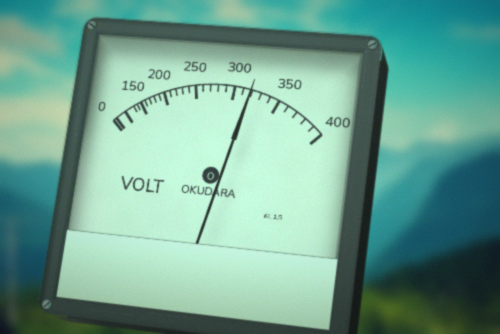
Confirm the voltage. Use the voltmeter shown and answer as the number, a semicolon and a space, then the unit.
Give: 320; V
